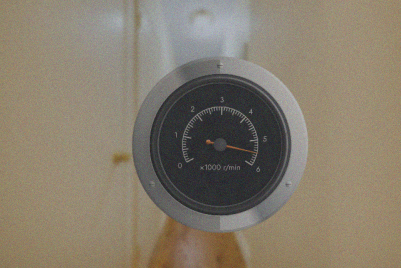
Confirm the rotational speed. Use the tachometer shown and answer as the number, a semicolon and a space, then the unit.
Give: 5500; rpm
